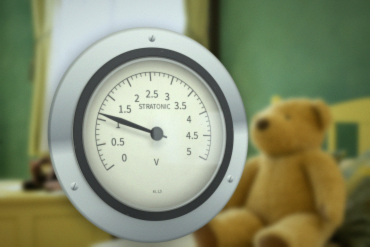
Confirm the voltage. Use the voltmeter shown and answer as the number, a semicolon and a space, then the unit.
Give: 1.1; V
